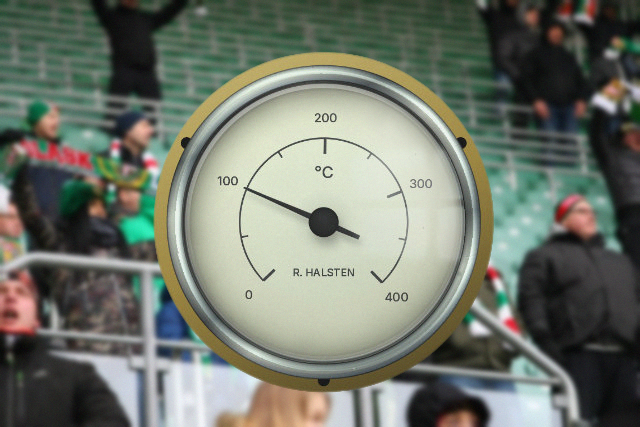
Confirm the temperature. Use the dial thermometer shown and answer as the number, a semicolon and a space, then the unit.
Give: 100; °C
